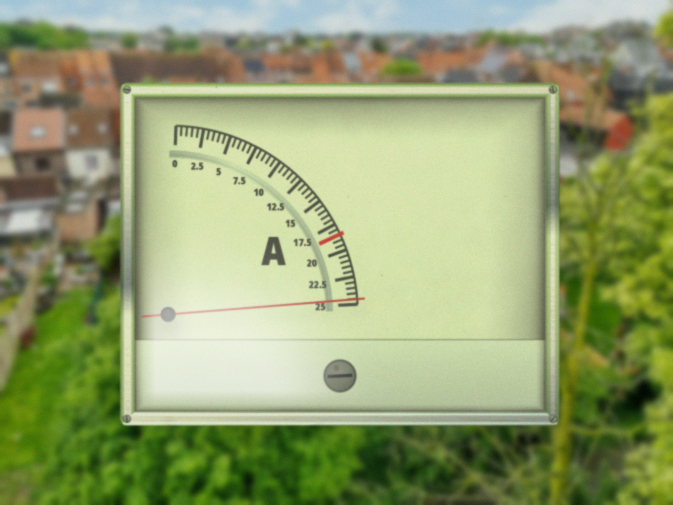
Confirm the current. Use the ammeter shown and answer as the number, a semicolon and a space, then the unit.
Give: 24.5; A
